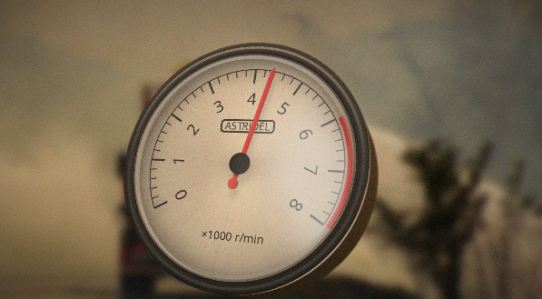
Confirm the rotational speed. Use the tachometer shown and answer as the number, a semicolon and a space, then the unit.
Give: 4400; rpm
